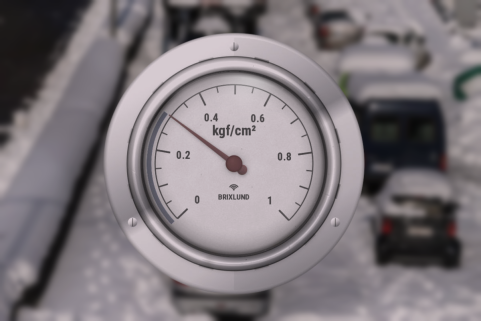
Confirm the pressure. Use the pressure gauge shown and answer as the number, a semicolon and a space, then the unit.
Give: 0.3; kg/cm²
